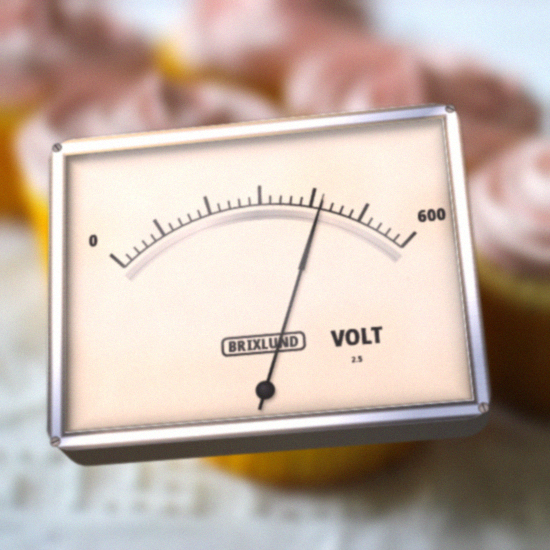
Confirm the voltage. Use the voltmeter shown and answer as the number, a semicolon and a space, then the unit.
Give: 420; V
